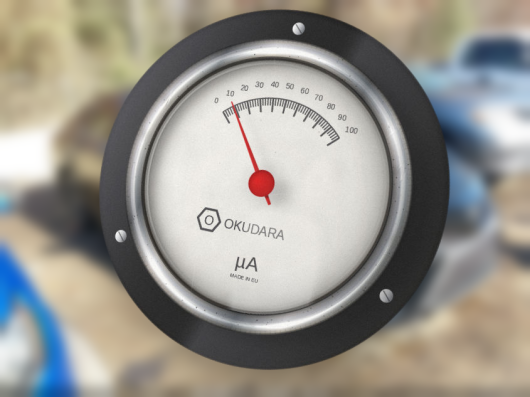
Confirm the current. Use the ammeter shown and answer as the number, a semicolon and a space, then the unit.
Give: 10; µA
